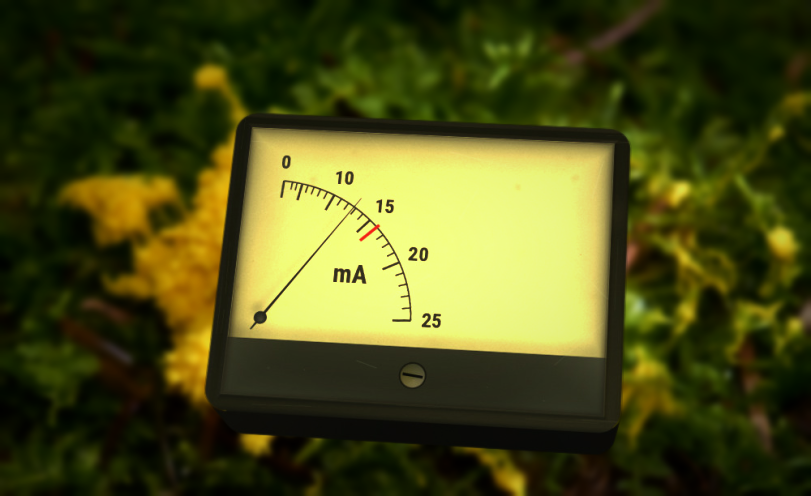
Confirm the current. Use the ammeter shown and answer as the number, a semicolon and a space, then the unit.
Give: 13; mA
